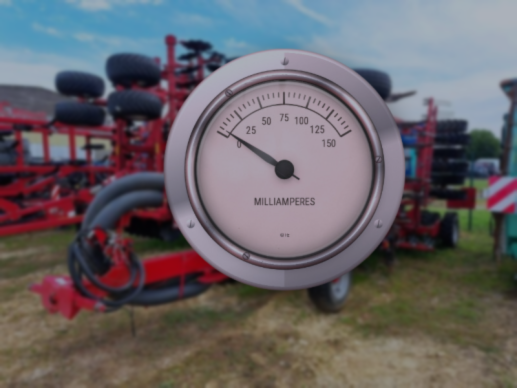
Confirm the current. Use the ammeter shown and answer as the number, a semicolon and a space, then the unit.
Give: 5; mA
